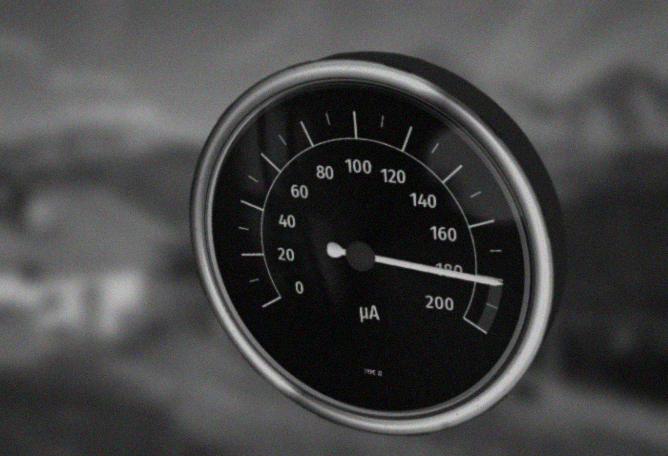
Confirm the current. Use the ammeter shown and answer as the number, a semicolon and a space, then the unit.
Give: 180; µA
